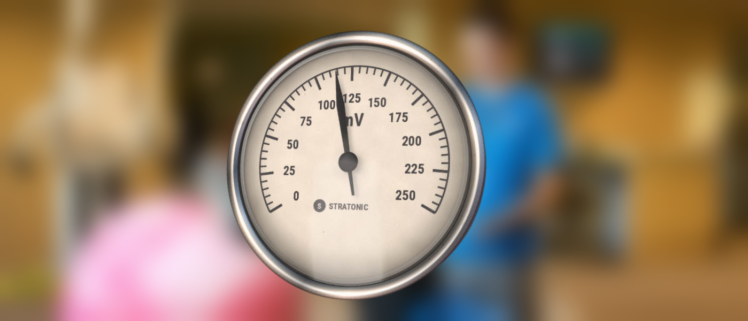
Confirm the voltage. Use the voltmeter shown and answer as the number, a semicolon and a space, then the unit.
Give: 115; mV
